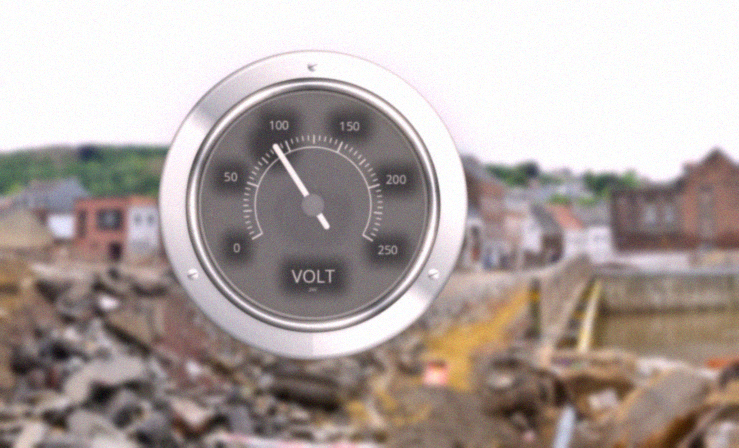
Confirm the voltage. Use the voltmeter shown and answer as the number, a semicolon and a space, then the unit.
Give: 90; V
